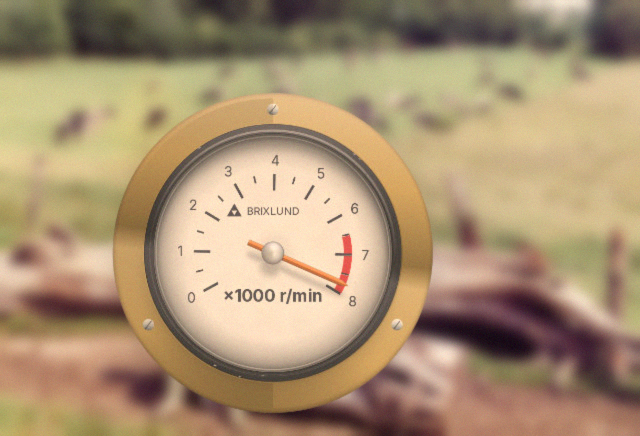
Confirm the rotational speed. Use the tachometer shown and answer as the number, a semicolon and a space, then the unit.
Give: 7750; rpm
